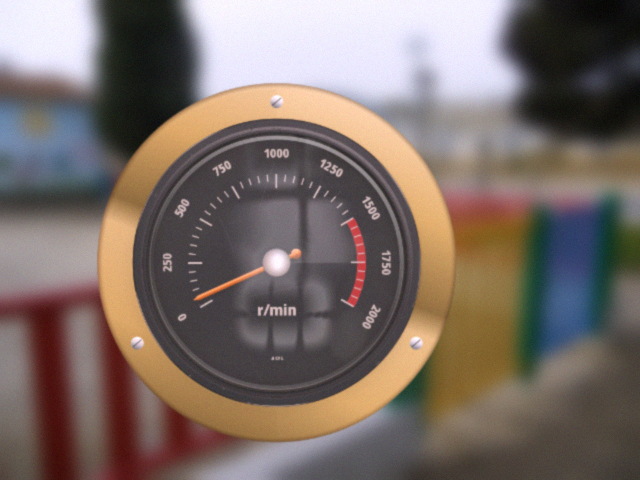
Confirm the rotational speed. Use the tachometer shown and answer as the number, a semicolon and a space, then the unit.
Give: 50; rpm
